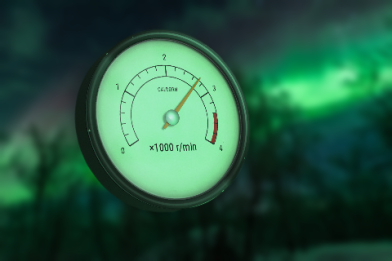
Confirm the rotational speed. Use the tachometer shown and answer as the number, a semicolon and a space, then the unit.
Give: 2700; rpm
